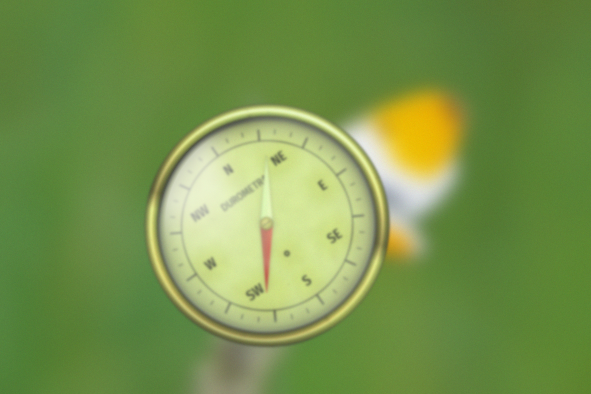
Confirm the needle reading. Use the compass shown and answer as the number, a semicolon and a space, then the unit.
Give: 215; °
